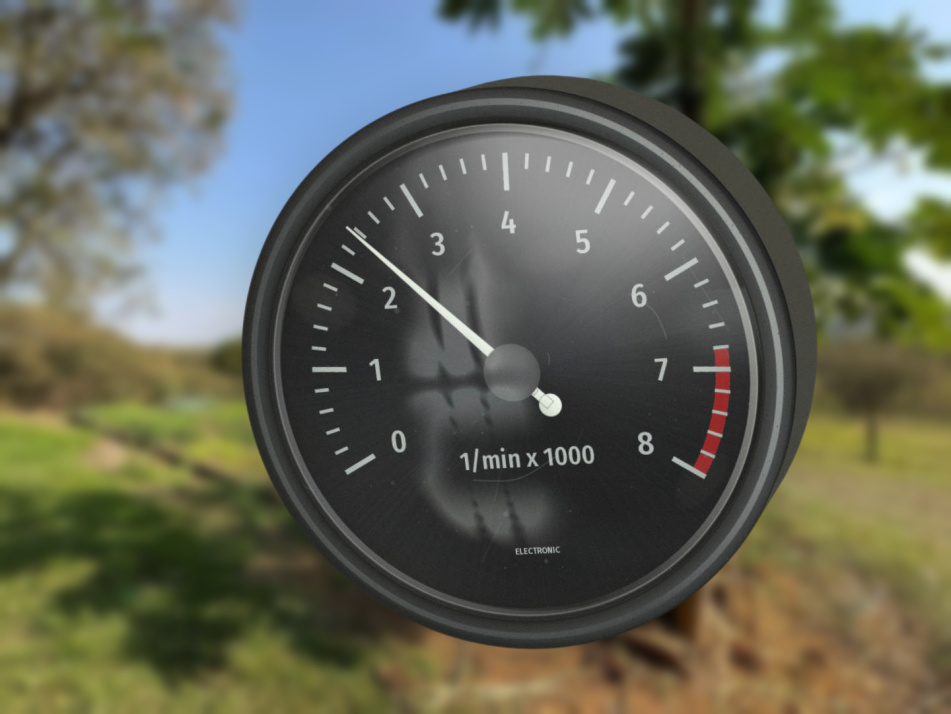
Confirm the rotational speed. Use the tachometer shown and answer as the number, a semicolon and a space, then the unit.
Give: 2400; rpm
